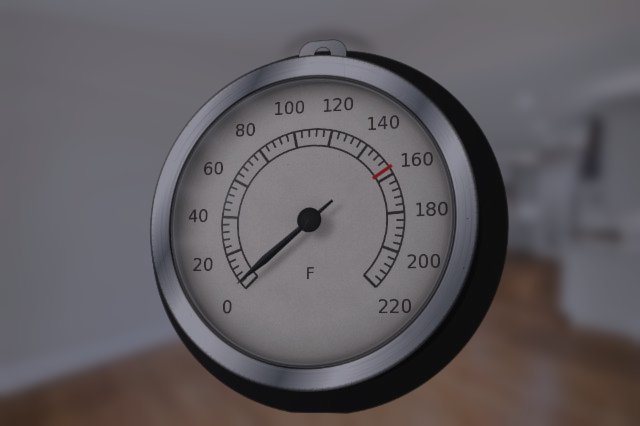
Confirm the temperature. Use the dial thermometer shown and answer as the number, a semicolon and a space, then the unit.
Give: 4; °F
